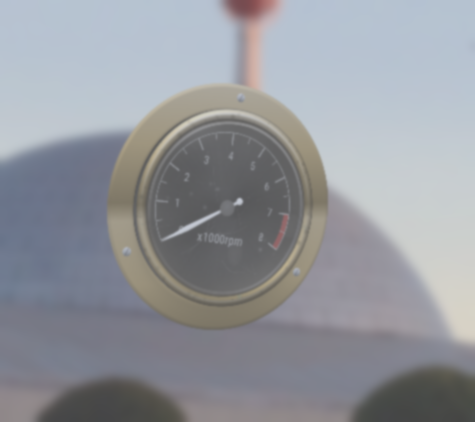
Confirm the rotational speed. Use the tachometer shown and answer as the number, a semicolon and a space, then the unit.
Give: 0; rpm
